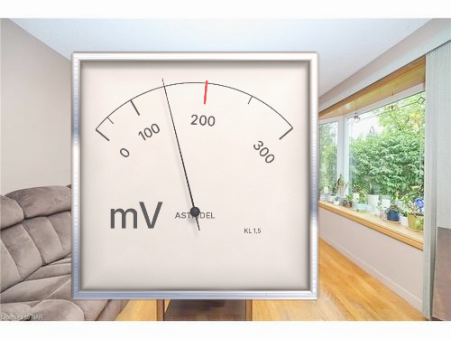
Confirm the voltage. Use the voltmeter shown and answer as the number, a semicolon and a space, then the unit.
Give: 150; mV
